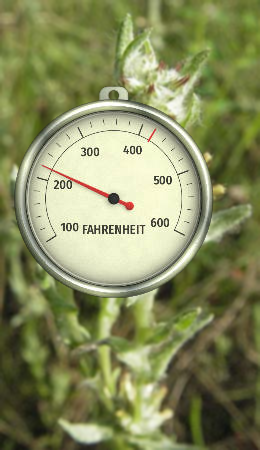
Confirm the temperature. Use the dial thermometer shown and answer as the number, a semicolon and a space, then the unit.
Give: 220; °F
